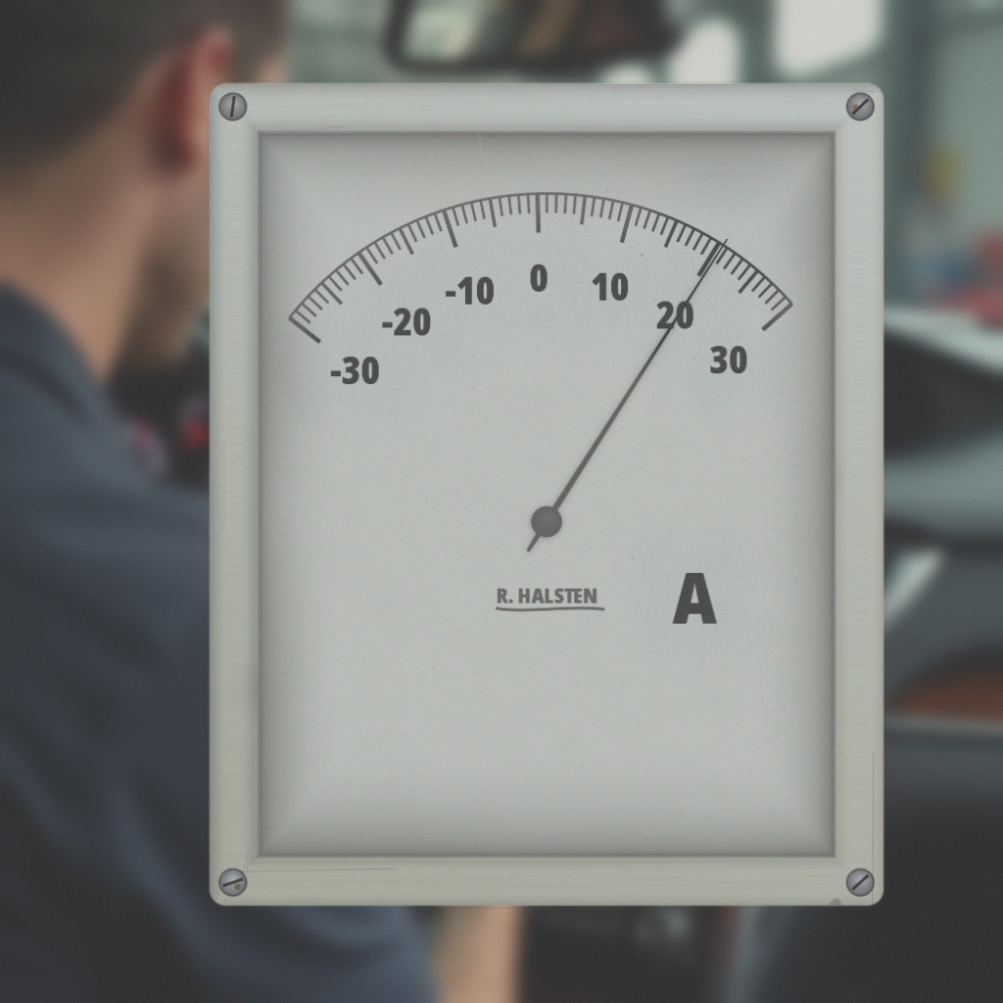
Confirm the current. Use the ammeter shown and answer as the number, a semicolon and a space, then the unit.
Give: 20.5; A
